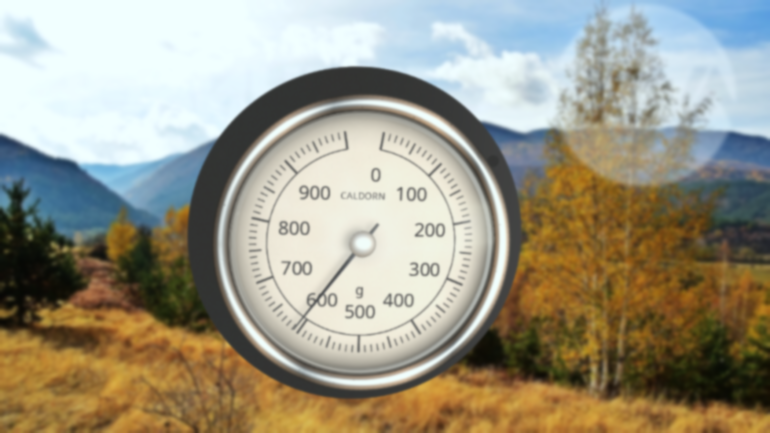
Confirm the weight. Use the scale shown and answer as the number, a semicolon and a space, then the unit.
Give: 610; g
